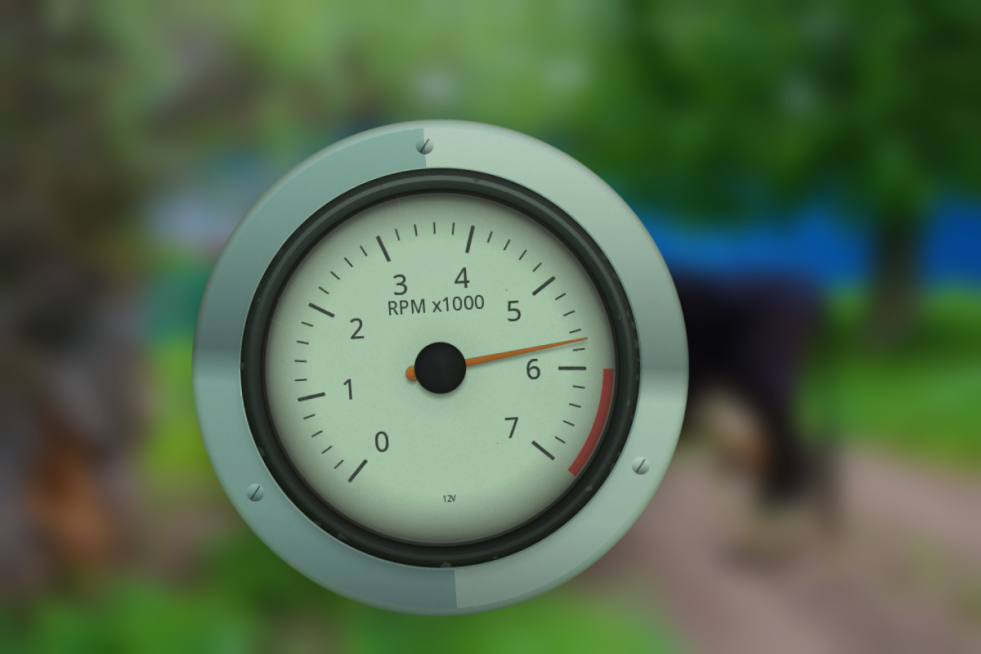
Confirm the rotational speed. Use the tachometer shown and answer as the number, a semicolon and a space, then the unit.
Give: 5700; rpm
